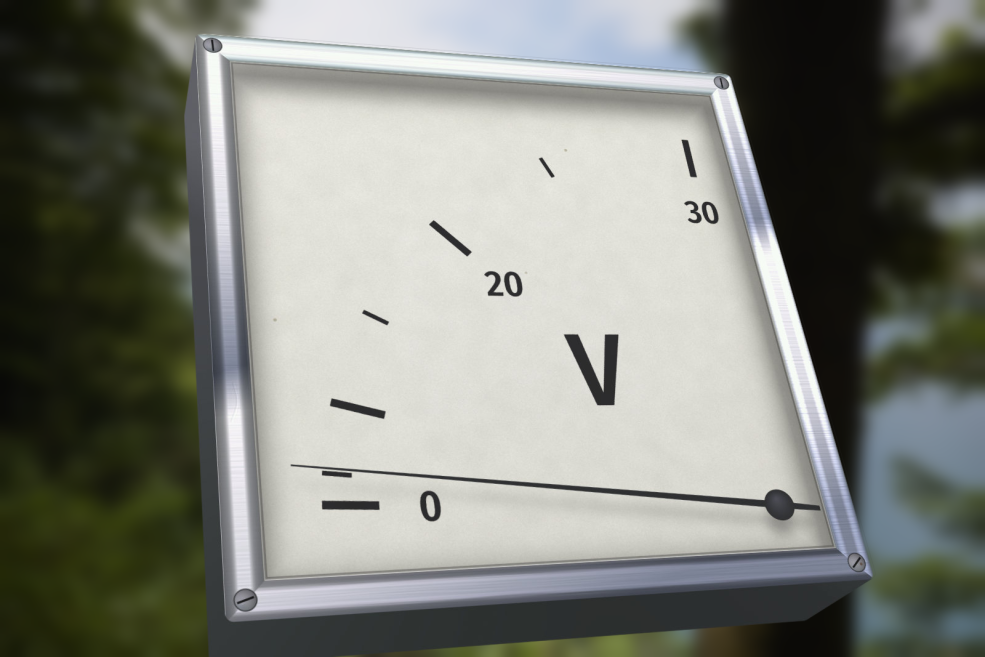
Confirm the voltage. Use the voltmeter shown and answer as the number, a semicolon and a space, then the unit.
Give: 5; V
